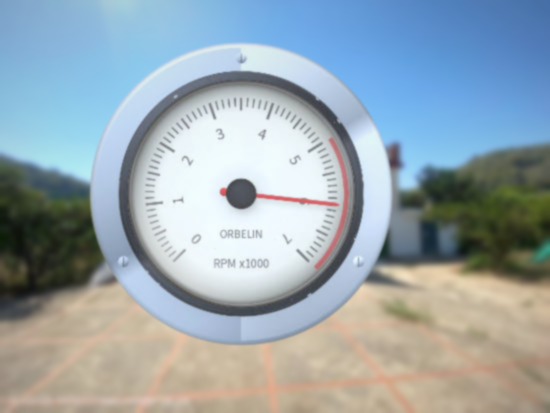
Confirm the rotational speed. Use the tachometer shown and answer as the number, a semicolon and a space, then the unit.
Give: 6000; rpm
